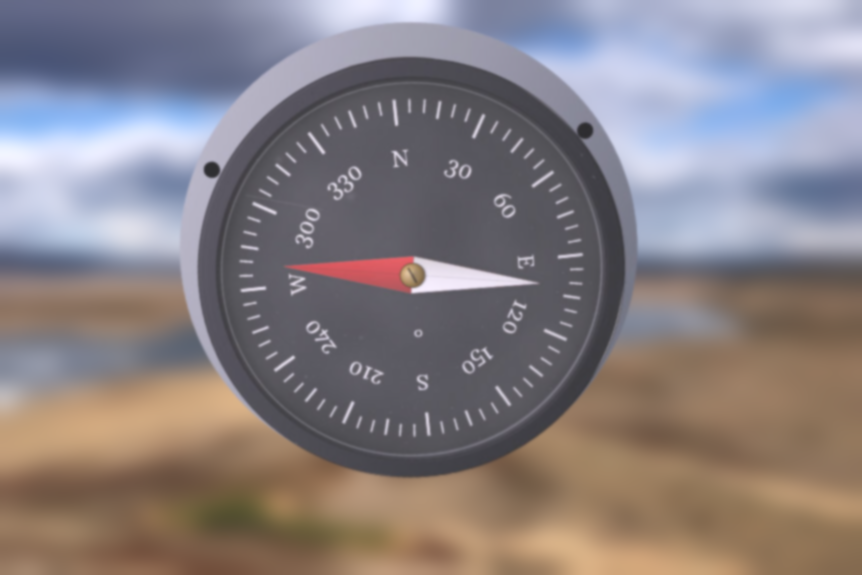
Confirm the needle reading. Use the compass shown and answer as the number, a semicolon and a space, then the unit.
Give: 280; °
